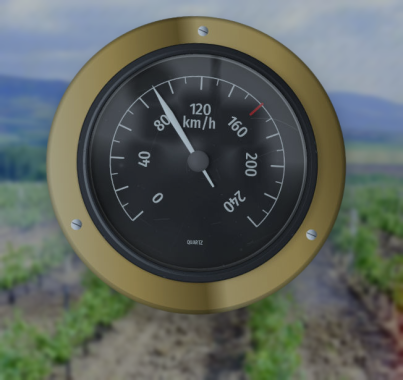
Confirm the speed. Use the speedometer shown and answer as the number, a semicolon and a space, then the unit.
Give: 90; km/h
